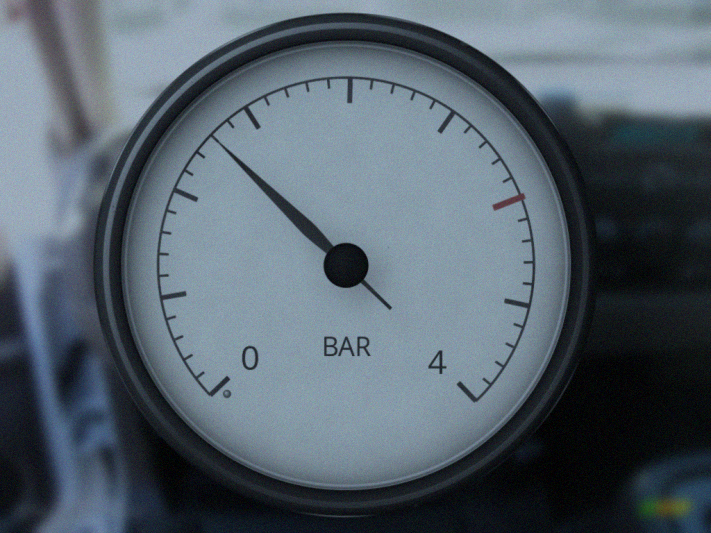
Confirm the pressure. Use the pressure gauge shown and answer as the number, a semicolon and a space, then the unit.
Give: 1.3; bar
